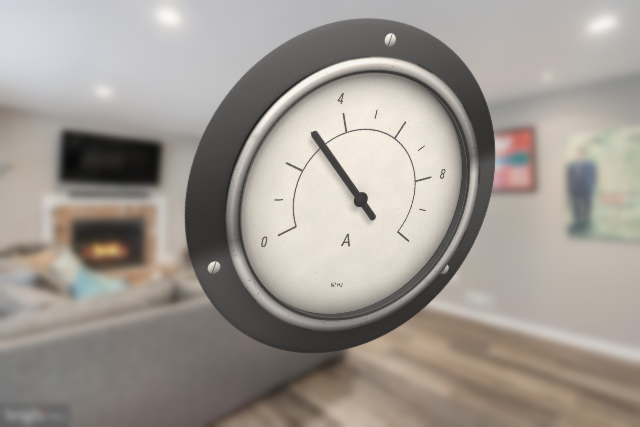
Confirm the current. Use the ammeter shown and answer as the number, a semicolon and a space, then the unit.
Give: 3; A
